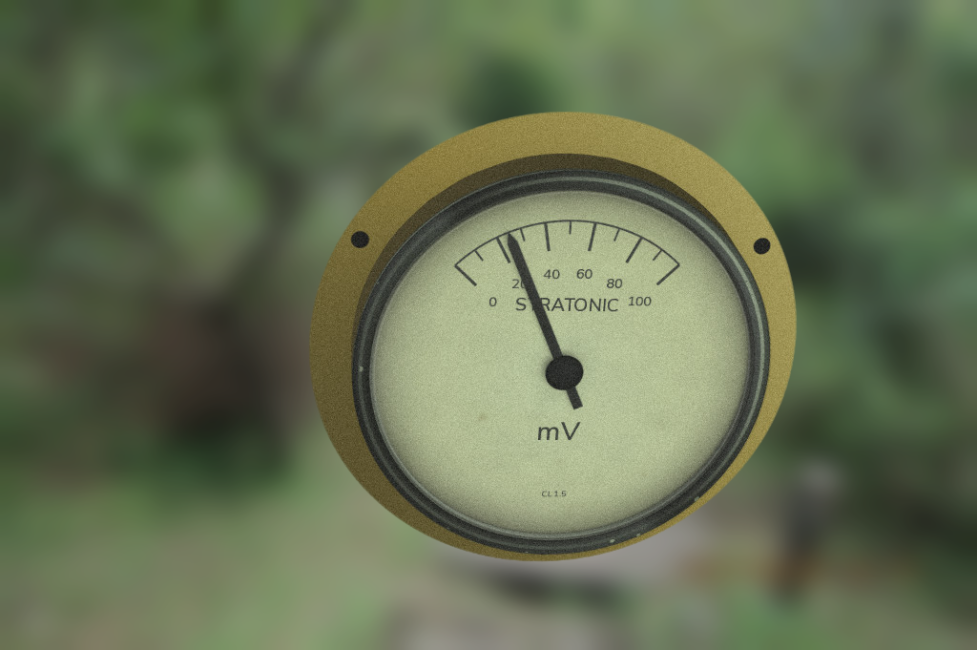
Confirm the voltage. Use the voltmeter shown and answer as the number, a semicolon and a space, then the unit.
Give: 25; mV
